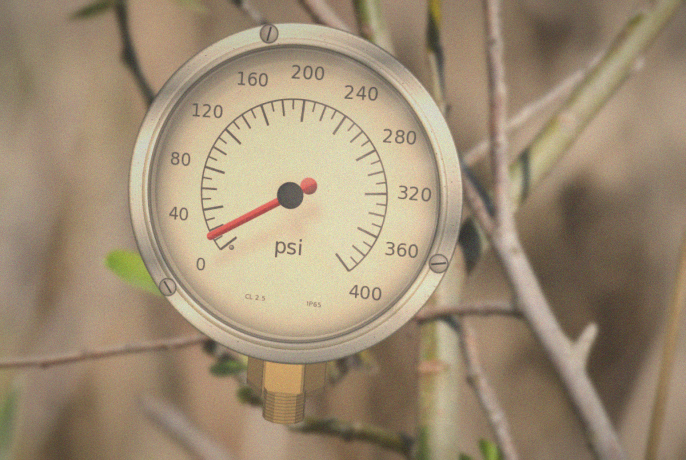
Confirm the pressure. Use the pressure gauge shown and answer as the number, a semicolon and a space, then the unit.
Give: 15; psi
